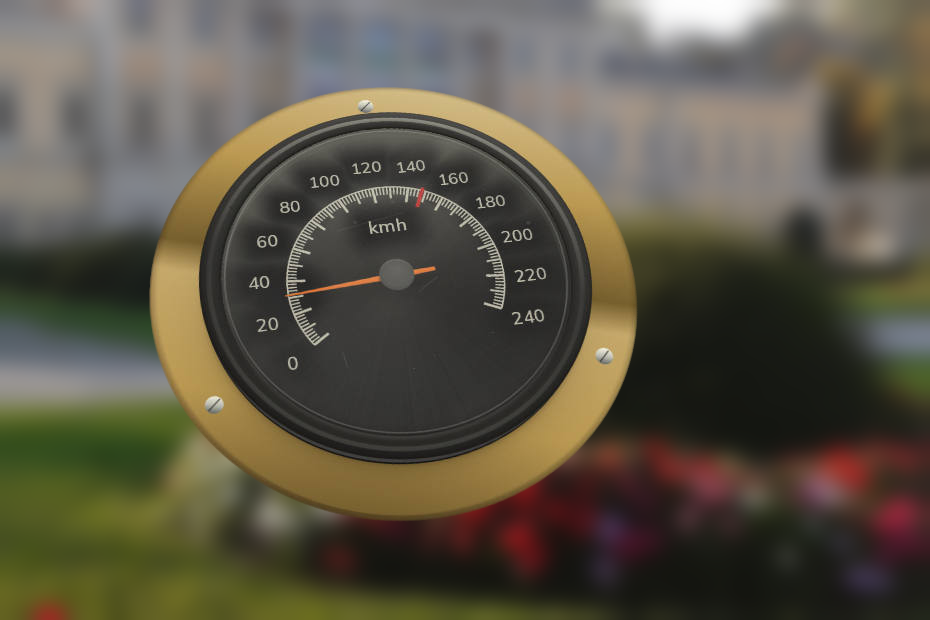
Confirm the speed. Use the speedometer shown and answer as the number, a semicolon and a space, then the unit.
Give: 30; km/h
